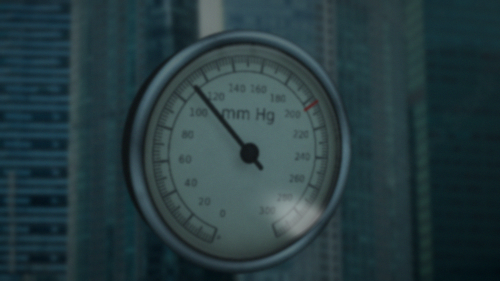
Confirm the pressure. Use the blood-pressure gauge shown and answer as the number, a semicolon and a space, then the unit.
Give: 110; mmHg
